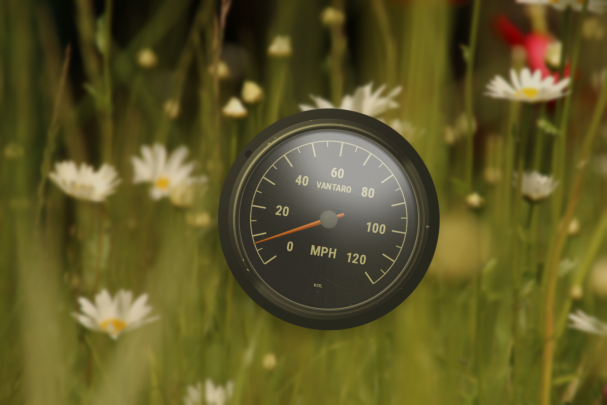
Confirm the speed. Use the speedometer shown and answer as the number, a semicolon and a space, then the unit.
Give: 7.5; mph
